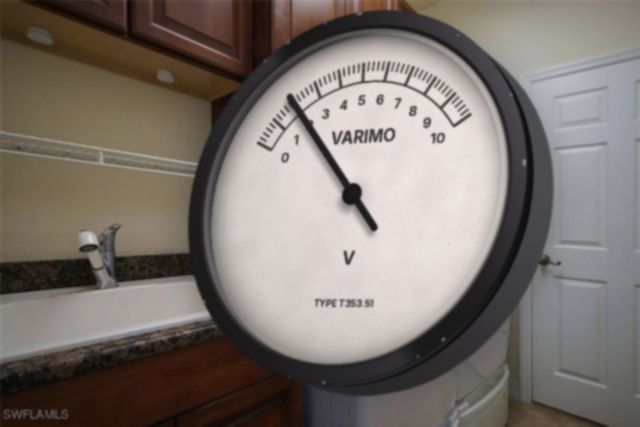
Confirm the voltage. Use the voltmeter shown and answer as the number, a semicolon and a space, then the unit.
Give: 2; V
